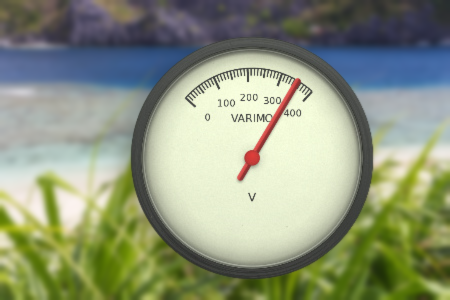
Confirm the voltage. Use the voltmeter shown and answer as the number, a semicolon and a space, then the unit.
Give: 350; V
